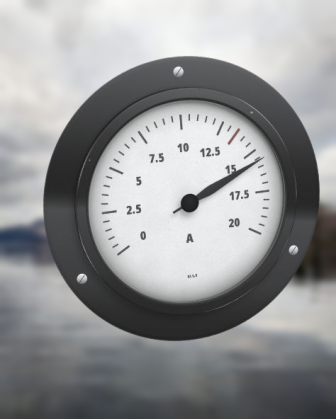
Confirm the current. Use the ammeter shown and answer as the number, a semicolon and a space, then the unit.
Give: 15.5; A
